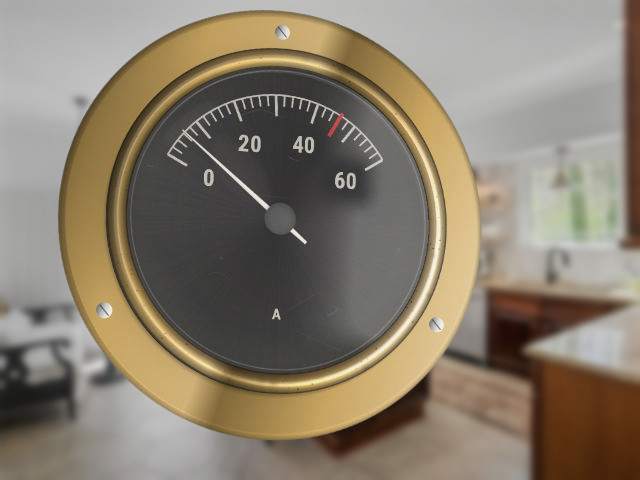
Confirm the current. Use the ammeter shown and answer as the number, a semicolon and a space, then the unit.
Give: 6; A
